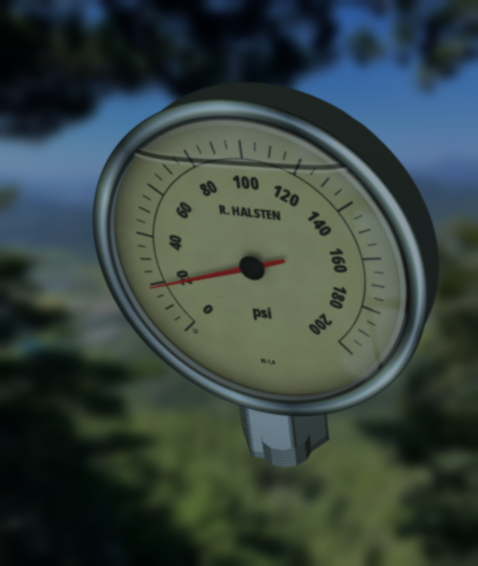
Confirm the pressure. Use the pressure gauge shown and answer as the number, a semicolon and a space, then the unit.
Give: 20; psi
